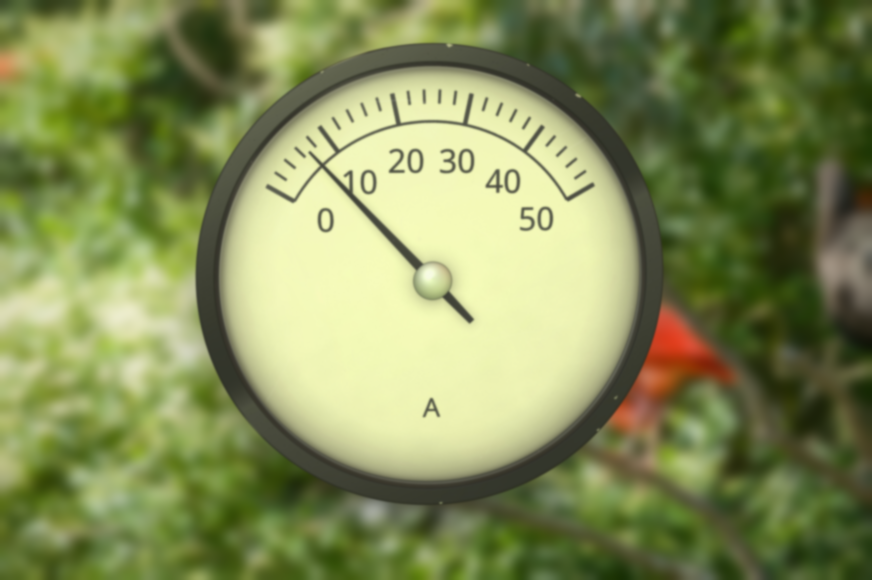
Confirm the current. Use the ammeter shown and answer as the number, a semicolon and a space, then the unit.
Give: 7; A
